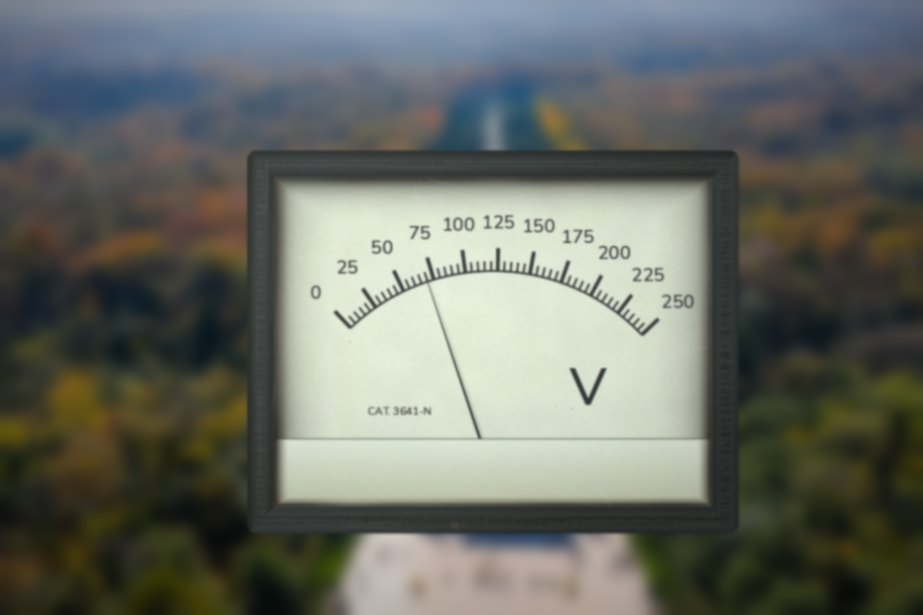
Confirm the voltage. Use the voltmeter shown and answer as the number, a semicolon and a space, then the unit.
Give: 70; V
